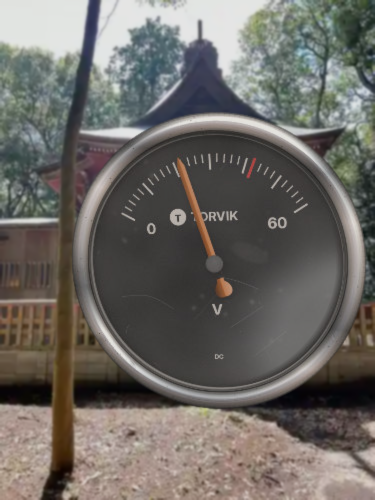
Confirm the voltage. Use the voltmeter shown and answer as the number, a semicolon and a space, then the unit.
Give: 22; V
